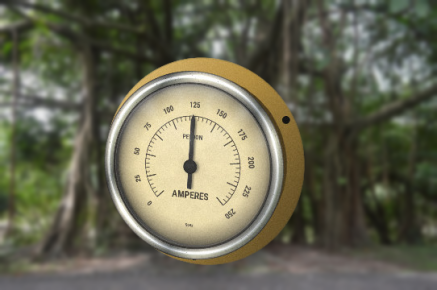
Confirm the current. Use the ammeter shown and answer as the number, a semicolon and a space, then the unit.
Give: 125; A
